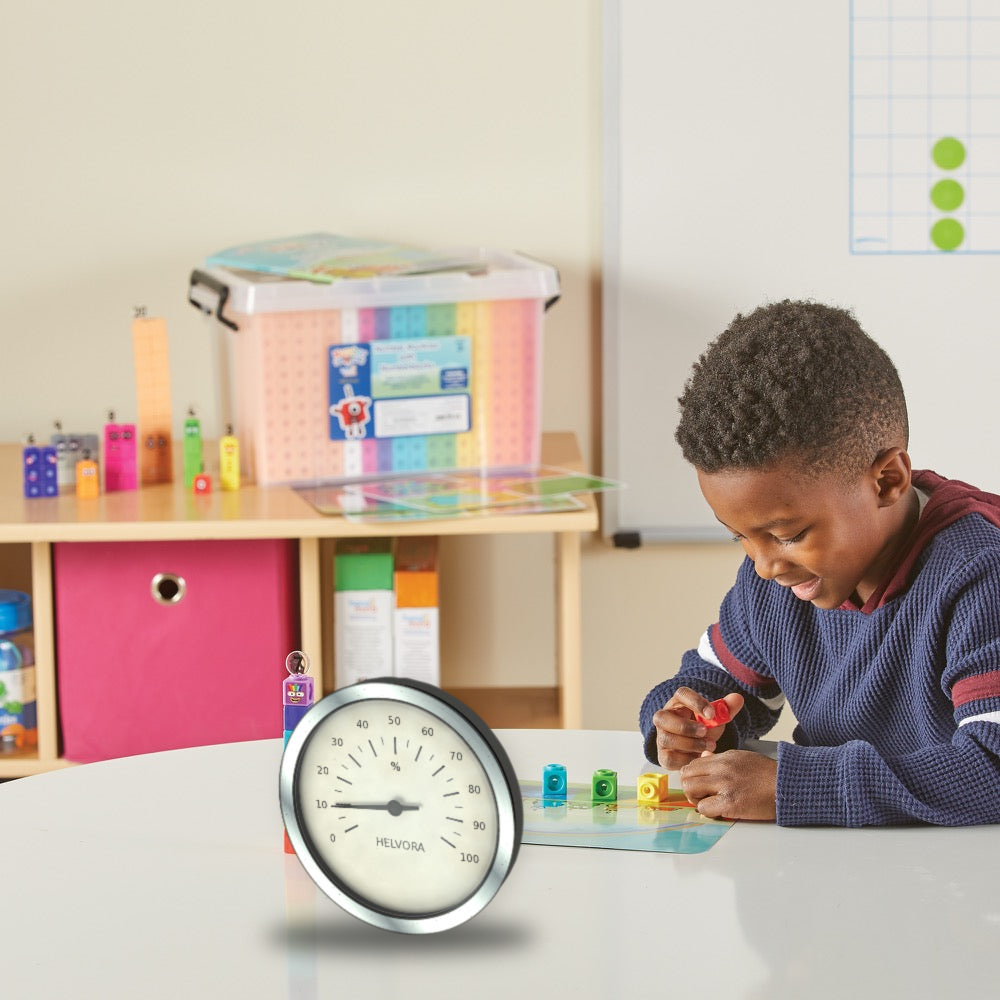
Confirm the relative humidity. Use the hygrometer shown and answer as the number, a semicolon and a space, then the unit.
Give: 10; %
